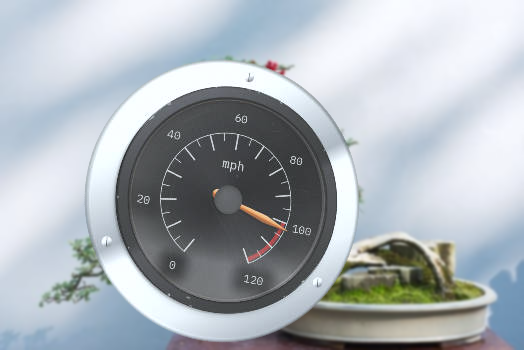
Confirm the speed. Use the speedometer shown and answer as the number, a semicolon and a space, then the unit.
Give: 102.5; mph
